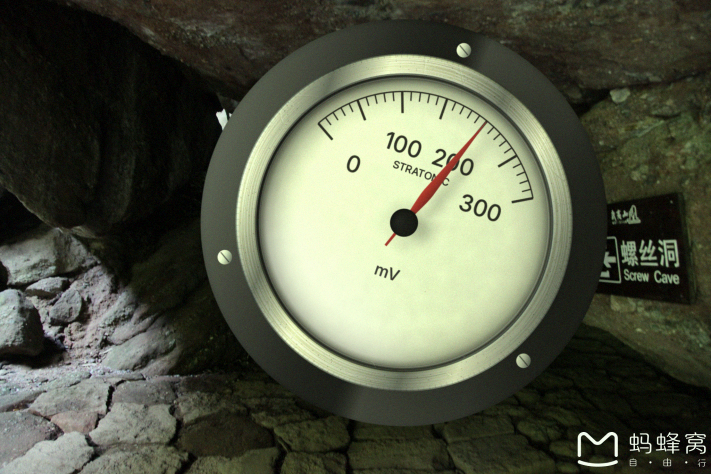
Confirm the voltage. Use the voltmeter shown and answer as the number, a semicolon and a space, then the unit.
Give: 200; mV
